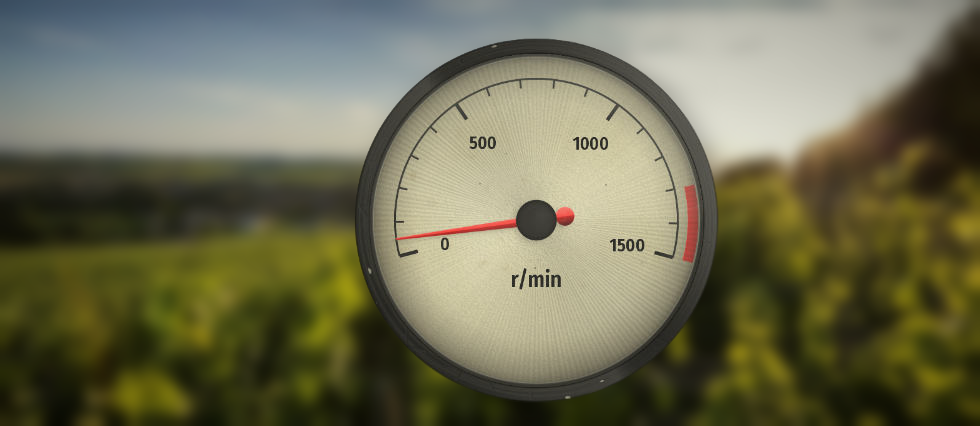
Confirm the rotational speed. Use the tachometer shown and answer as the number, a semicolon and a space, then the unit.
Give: 50; rpm
